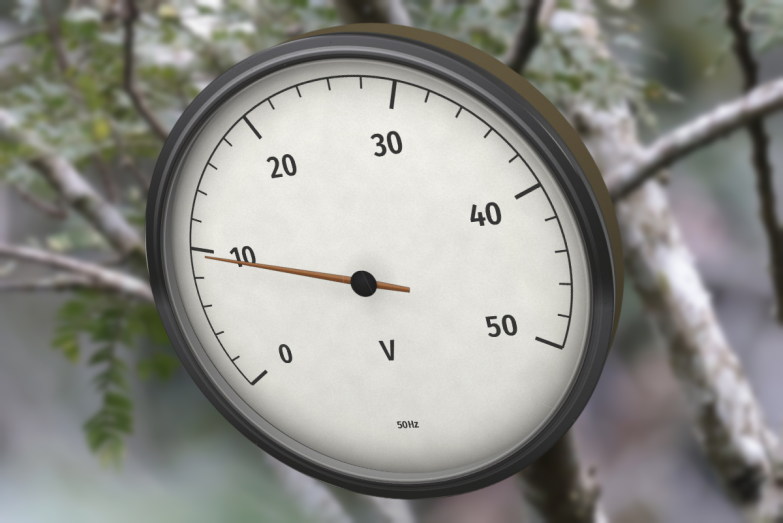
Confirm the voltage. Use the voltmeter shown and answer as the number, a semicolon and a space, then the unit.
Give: 10; V
